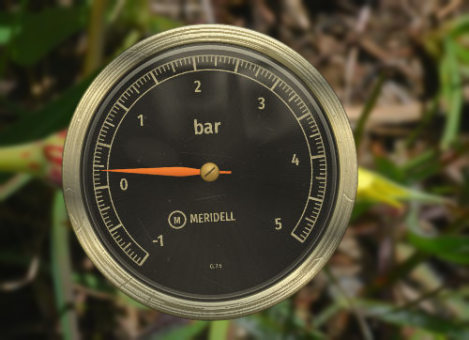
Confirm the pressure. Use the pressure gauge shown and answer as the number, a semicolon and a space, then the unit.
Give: 0.2; bar
